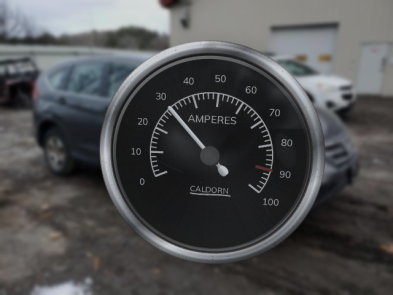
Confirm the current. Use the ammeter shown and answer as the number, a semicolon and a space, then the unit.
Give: 30; A
